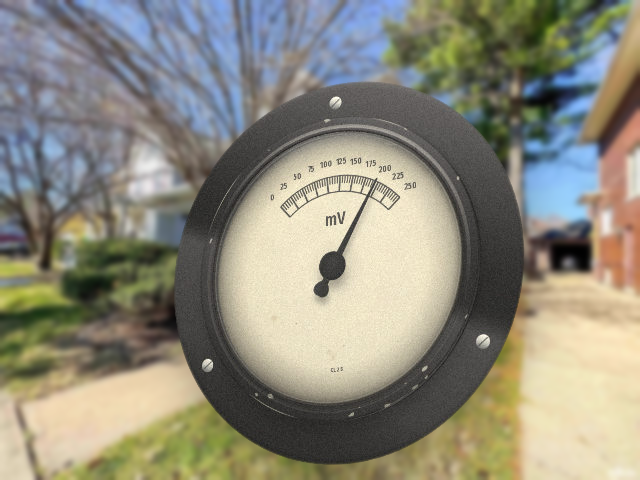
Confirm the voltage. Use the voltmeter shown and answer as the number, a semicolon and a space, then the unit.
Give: 200; mV
